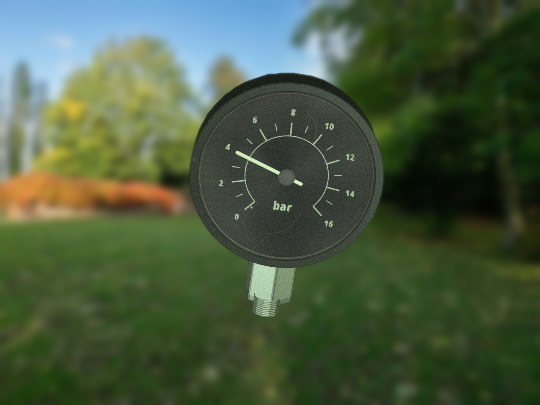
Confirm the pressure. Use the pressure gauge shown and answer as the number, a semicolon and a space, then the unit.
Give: 4; bar
